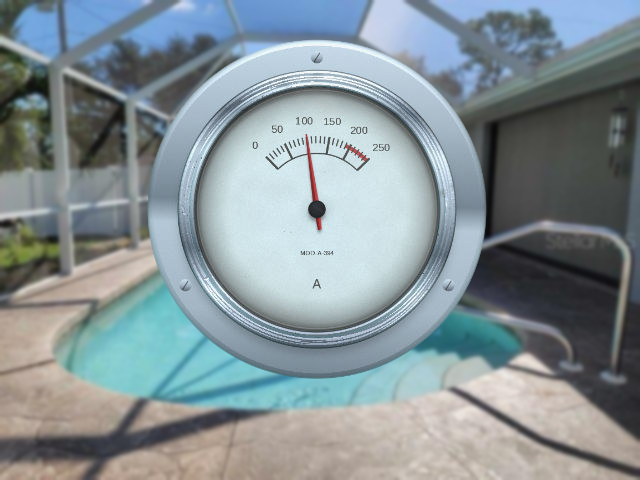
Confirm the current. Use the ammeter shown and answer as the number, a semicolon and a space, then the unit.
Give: 100; A
